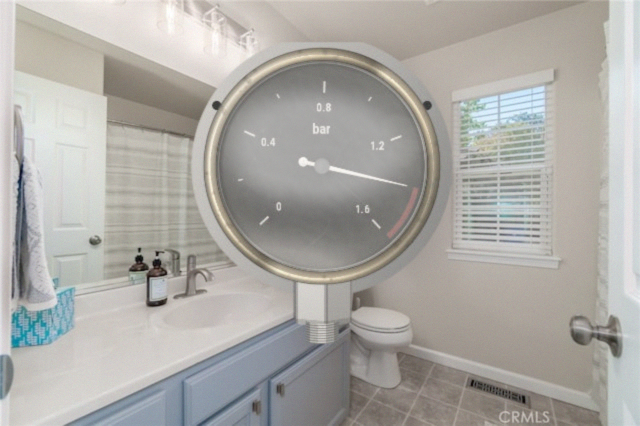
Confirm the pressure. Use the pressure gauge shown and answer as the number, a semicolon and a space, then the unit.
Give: 1.4; bar
